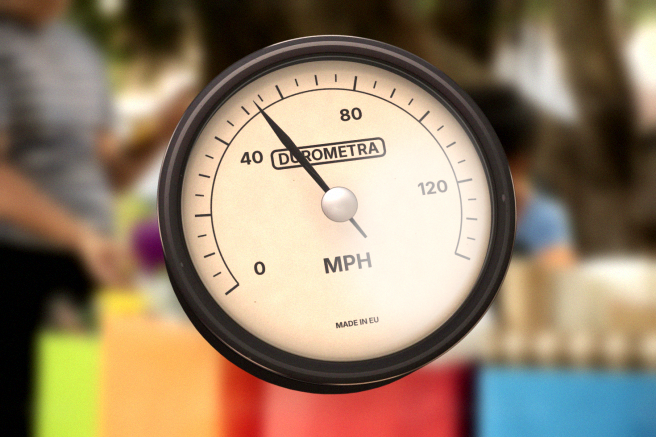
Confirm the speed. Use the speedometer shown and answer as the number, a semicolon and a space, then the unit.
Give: 52.5; mph
